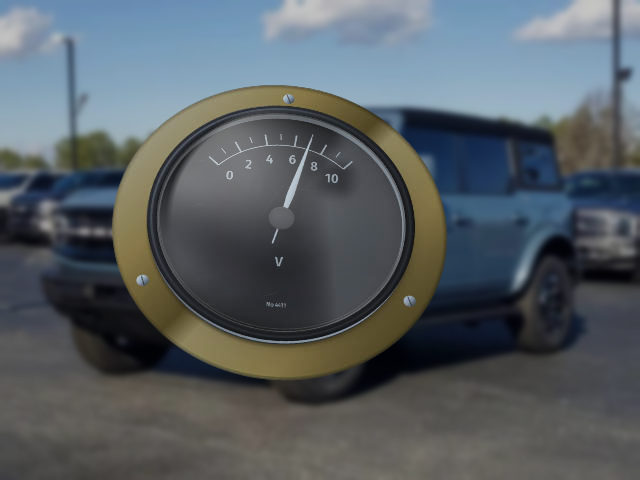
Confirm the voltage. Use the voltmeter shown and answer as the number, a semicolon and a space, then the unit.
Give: 7; V
